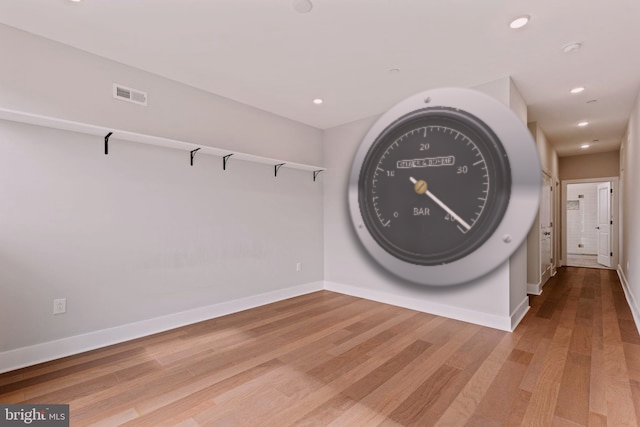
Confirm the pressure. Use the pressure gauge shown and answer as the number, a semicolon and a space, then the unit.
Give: 39; bar
